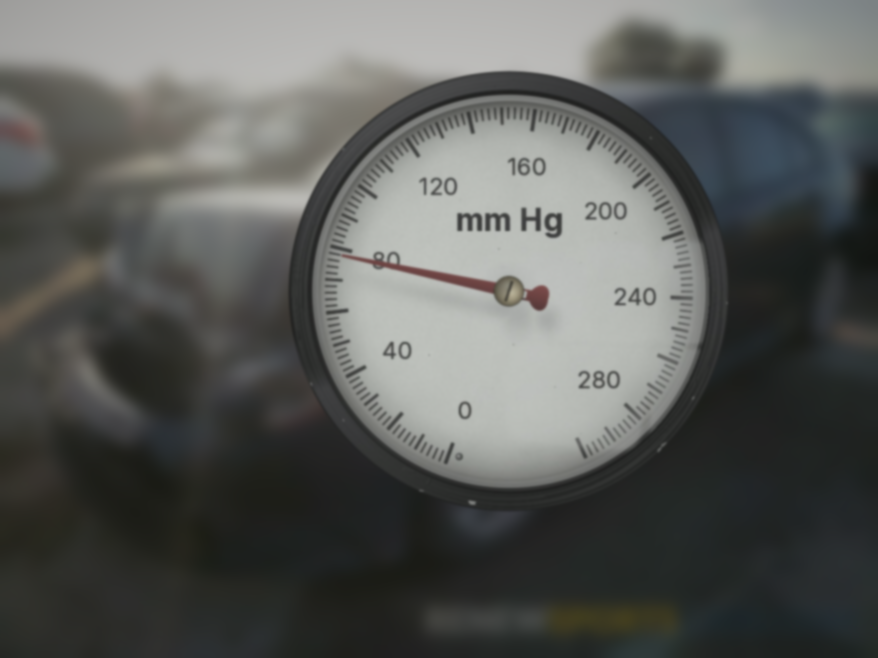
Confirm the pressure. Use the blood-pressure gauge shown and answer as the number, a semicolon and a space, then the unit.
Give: 78; mmHg
